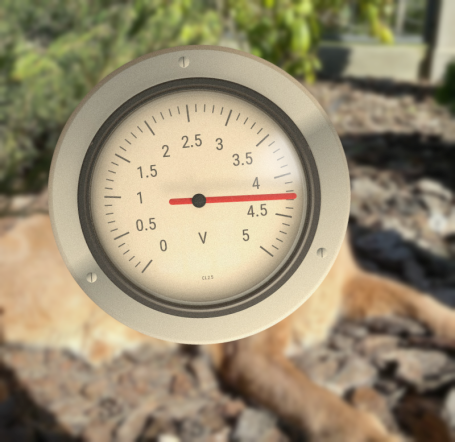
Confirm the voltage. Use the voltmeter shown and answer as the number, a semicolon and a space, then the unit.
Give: 4.25; V
